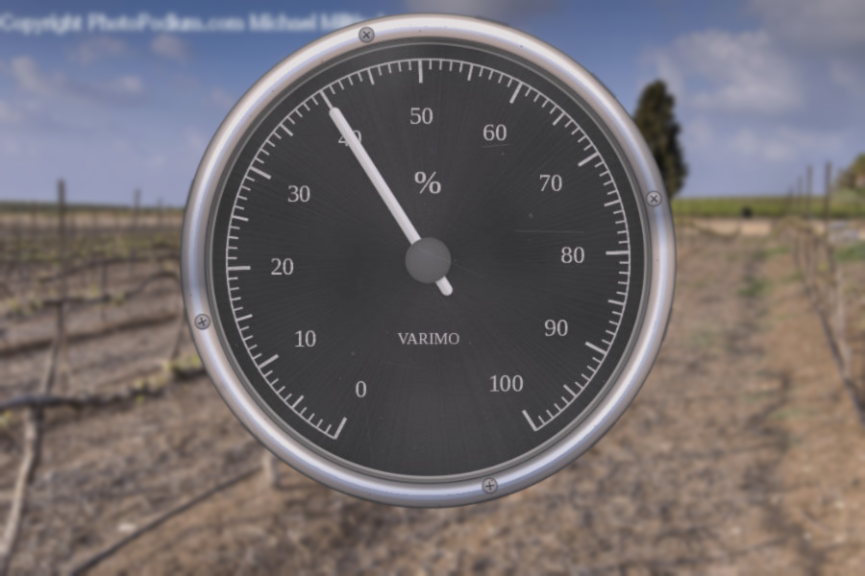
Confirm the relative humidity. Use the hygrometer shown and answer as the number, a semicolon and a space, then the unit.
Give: 40; %
